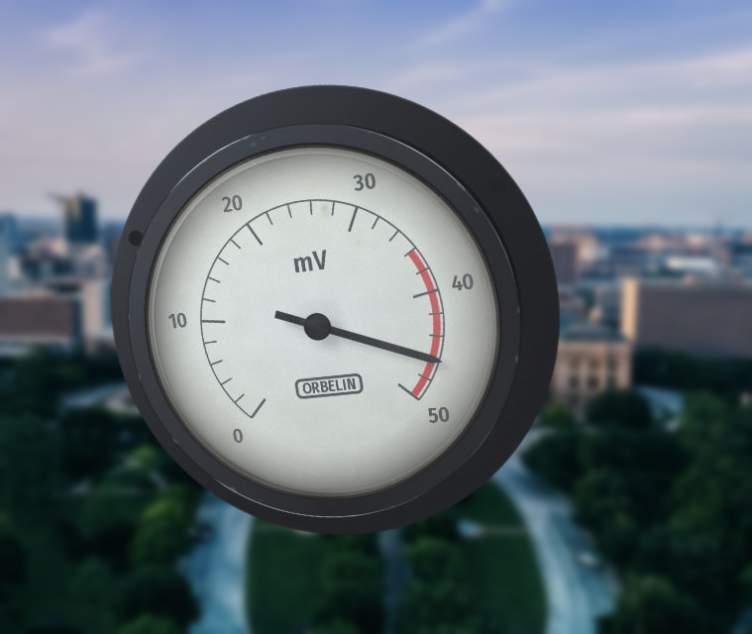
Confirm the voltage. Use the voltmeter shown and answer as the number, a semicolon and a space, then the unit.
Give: 46; mV
